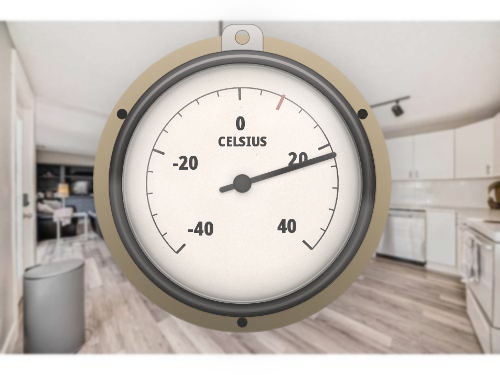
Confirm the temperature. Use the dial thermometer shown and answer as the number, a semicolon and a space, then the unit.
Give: 22; °C
